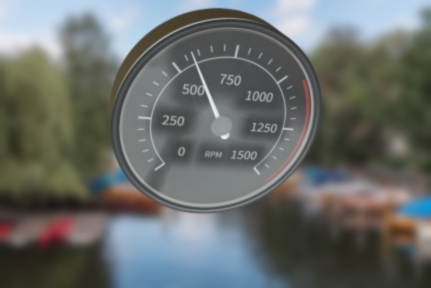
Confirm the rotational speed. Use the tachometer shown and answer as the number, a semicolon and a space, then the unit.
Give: 575; rpm
